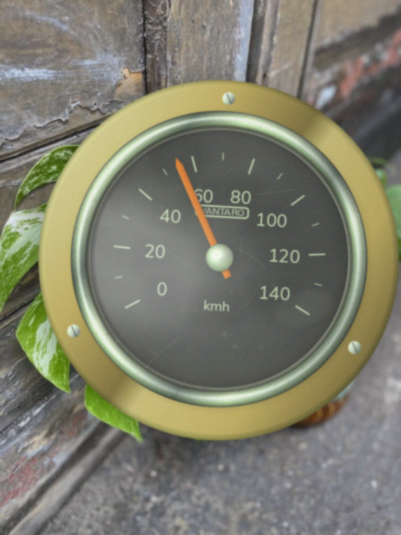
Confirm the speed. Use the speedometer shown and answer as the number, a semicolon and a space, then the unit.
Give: 55; km/h
